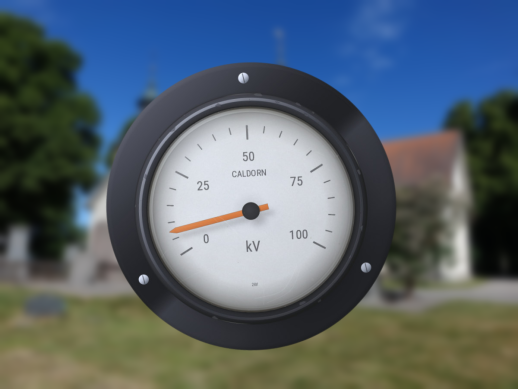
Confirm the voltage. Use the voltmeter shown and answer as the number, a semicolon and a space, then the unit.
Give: 7.5; kV
